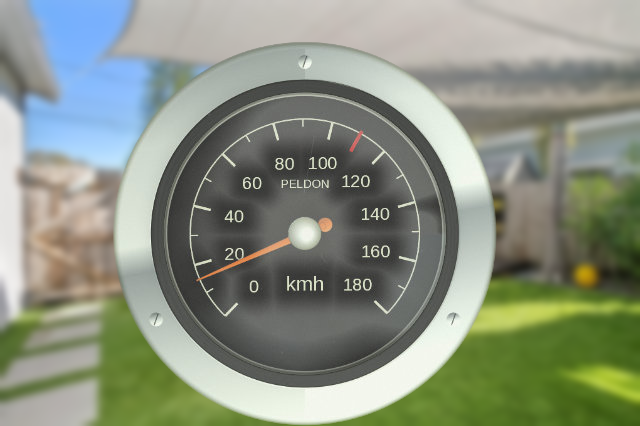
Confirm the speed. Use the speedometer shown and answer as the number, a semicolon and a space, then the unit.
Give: 15; km/h
